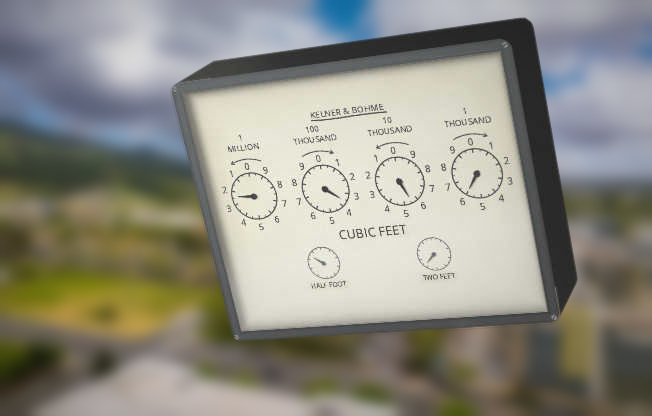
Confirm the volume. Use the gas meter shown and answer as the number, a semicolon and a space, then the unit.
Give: 235600; ft³
